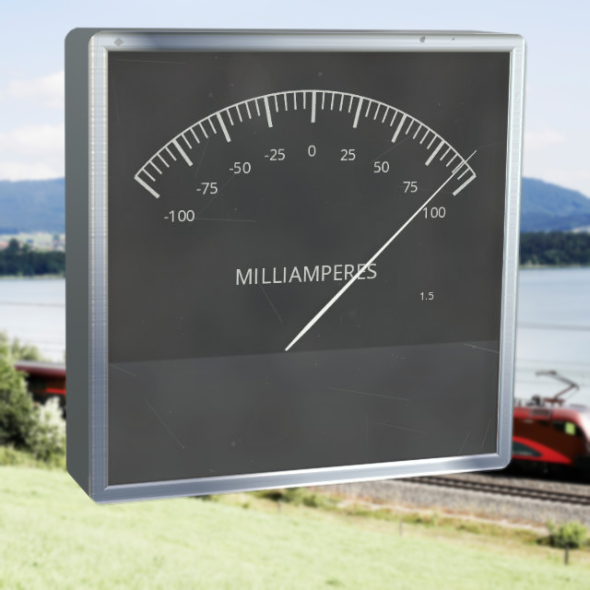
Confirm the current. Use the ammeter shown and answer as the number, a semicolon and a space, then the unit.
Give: 90; mA
